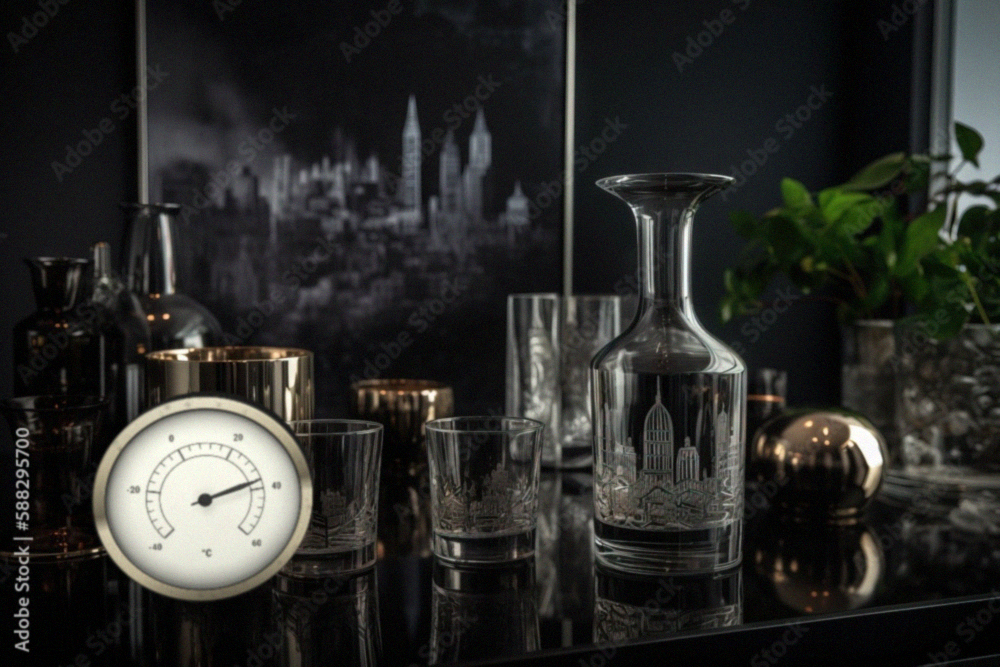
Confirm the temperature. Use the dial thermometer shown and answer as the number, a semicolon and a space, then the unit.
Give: 36; °C
